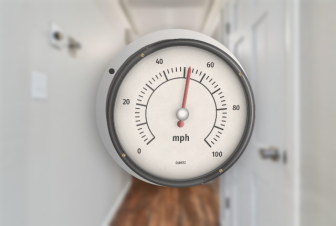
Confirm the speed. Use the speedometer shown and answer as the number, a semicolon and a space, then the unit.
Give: 52; mph
